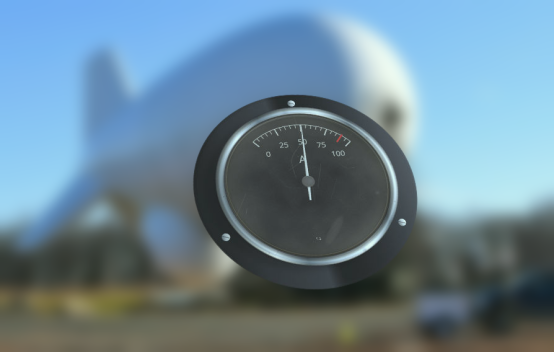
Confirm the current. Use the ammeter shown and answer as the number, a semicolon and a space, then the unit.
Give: 50; A
